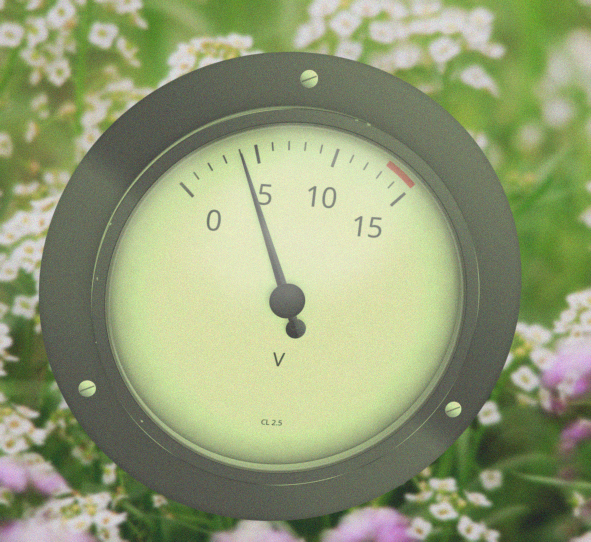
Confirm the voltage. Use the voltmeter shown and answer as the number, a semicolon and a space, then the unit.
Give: 4; V
